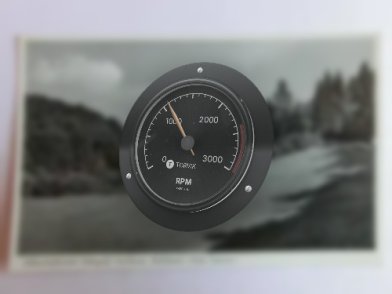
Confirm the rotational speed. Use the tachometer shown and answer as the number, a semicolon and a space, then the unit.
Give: 1100; rpm
